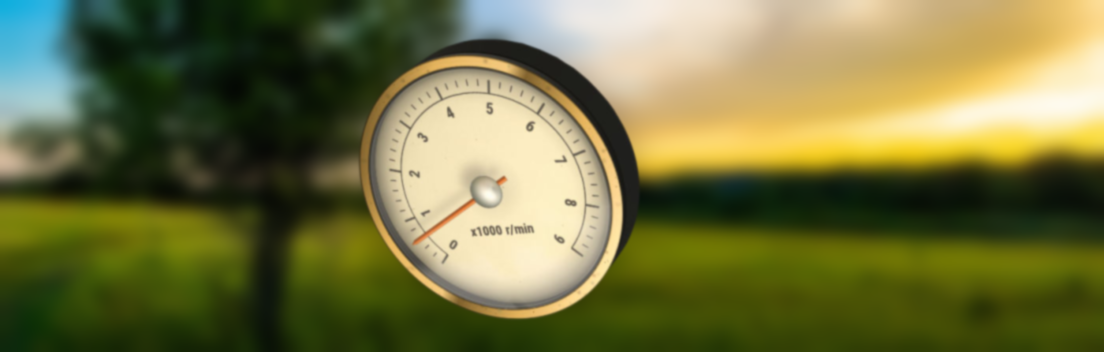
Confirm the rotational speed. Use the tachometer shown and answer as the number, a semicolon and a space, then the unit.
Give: 600; rpm
